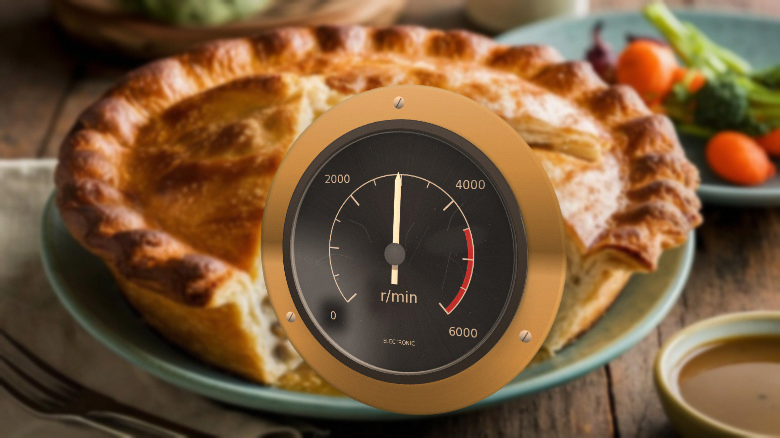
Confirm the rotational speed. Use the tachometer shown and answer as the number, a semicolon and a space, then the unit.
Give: 3000; rpm
